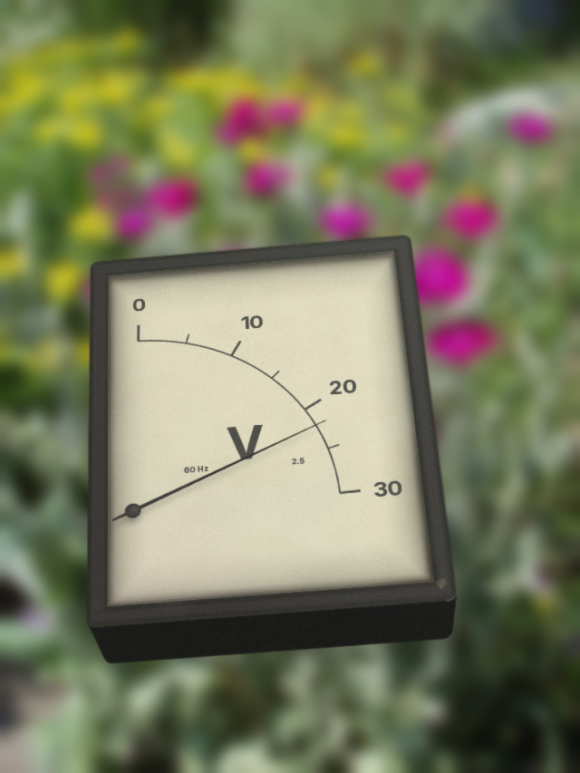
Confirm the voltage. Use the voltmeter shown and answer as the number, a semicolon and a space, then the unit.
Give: 22.5; V
